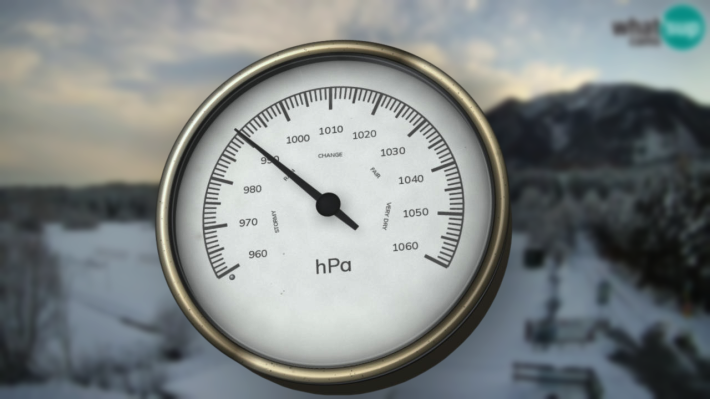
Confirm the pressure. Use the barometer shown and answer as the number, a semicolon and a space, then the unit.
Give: 990; hPa
